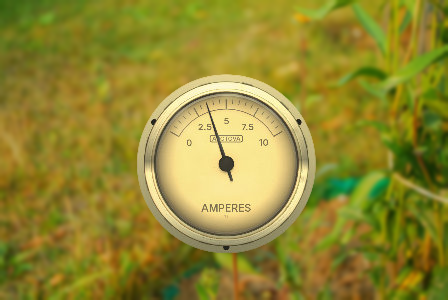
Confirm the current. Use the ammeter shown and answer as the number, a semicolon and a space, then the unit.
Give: 3.5; A
